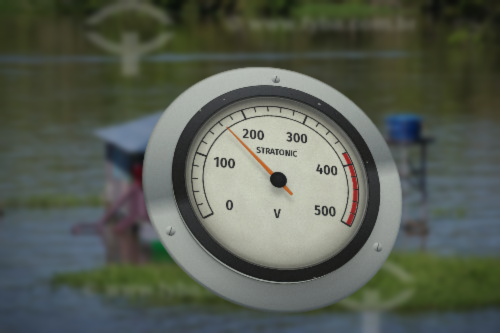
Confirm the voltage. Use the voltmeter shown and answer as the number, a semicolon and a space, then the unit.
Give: 160; V
